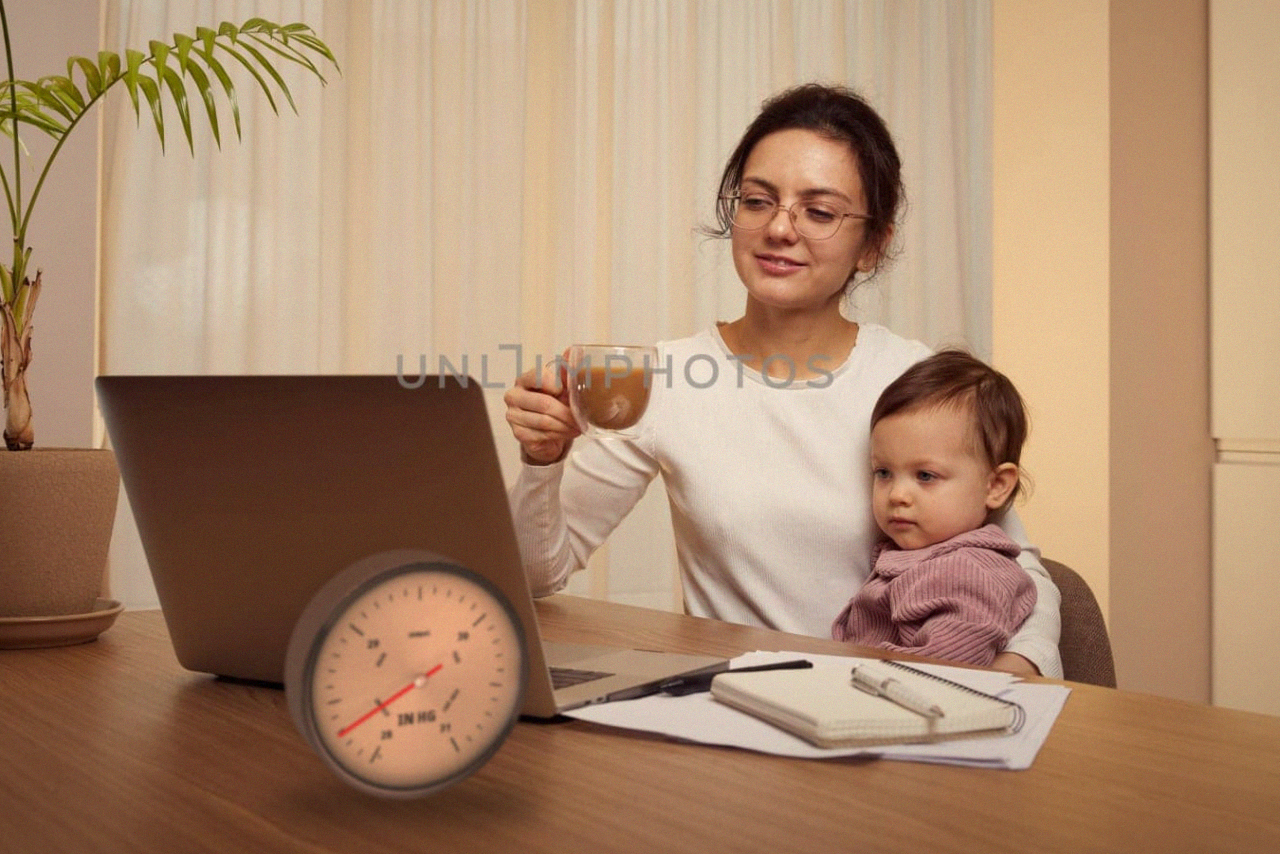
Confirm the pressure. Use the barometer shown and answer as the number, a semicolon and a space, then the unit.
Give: 28.3; inHg
